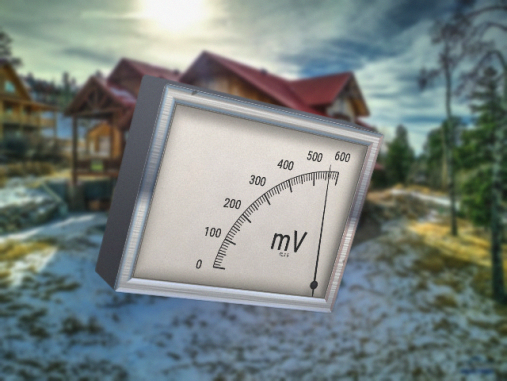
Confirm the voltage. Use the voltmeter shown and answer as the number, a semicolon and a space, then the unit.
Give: 550; mV
